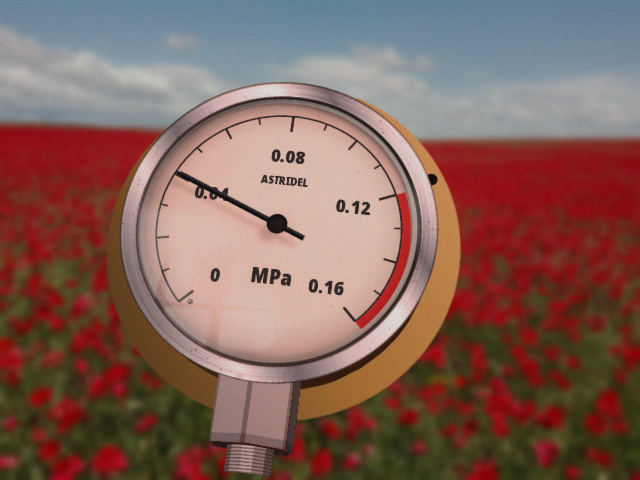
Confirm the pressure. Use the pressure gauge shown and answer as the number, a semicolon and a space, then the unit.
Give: 0.04; MPa
